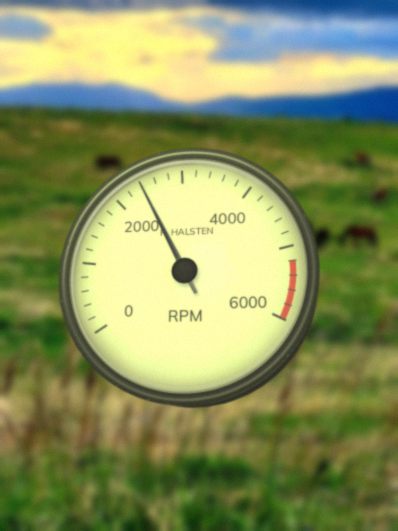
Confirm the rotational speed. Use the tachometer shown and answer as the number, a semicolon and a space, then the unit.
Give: 2400; rpm
